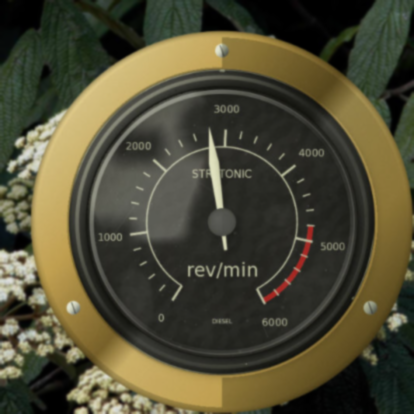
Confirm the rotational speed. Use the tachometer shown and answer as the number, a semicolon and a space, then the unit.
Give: 2800; rpm
